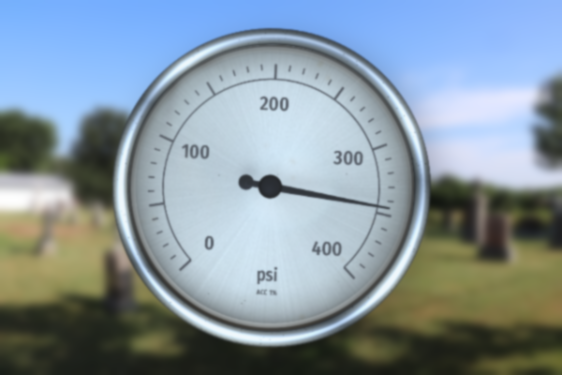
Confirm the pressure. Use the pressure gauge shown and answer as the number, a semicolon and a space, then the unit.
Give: 345; psi
